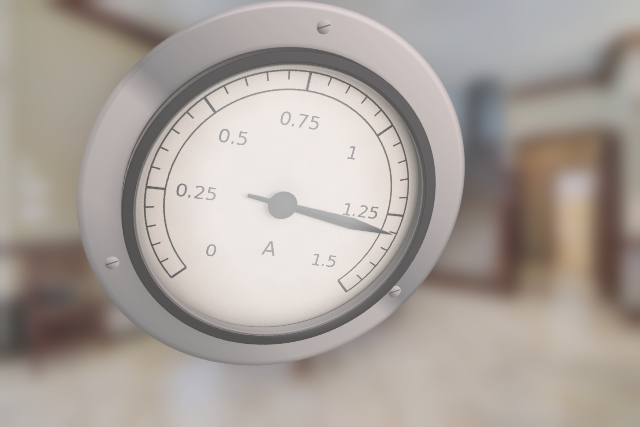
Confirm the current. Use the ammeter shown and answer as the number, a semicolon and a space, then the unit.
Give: 1.3; A
